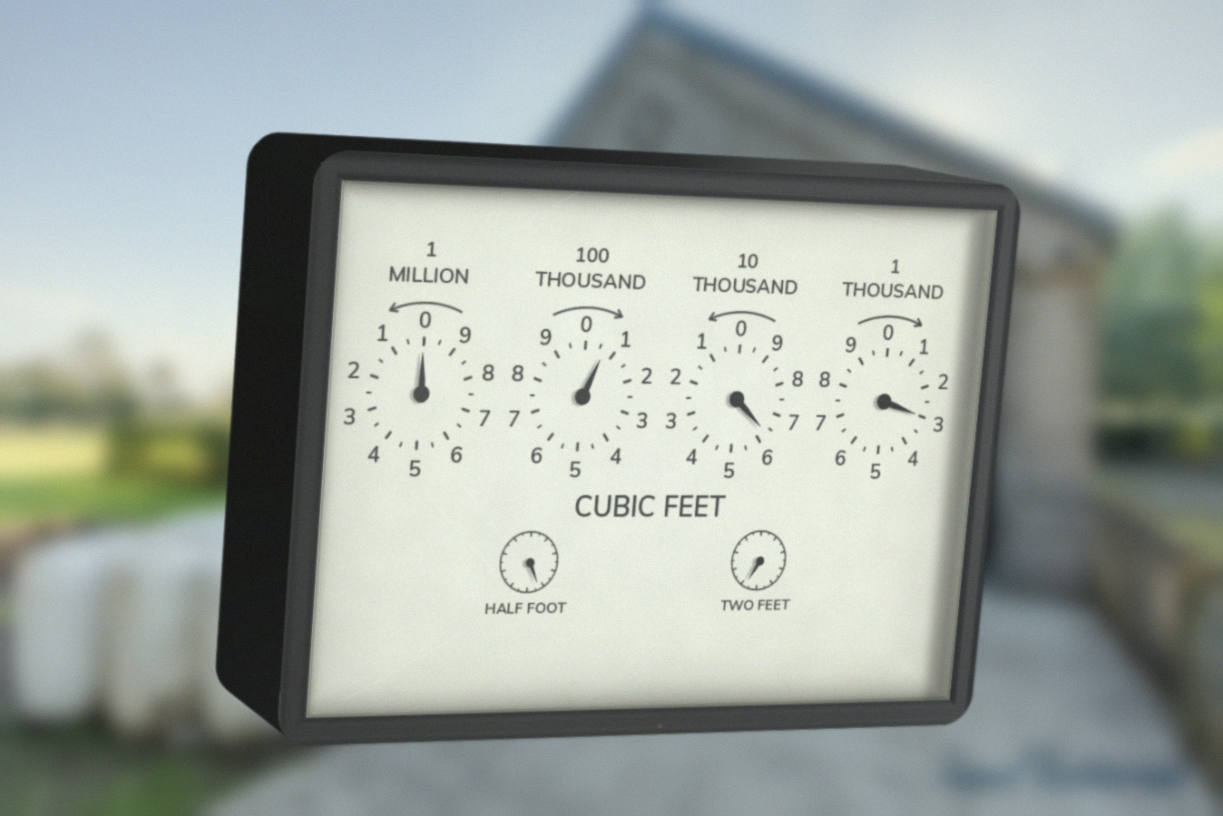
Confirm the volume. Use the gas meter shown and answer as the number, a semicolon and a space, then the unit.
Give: 6300; ft³
